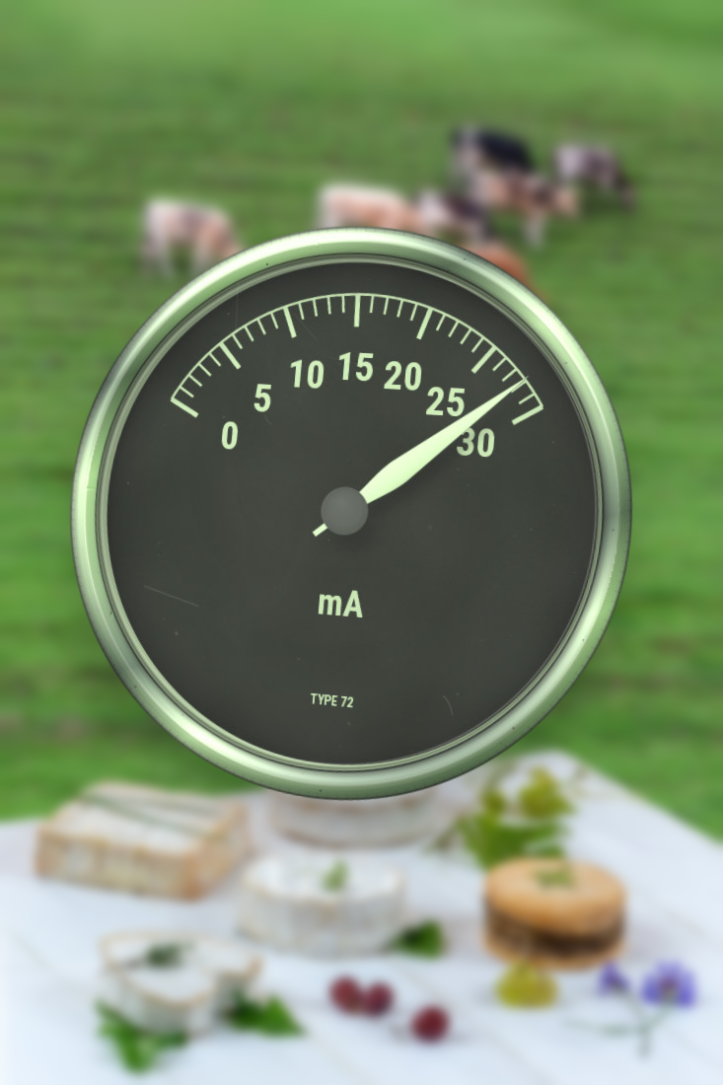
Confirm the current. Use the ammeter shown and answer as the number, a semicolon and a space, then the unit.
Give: 28; mA
